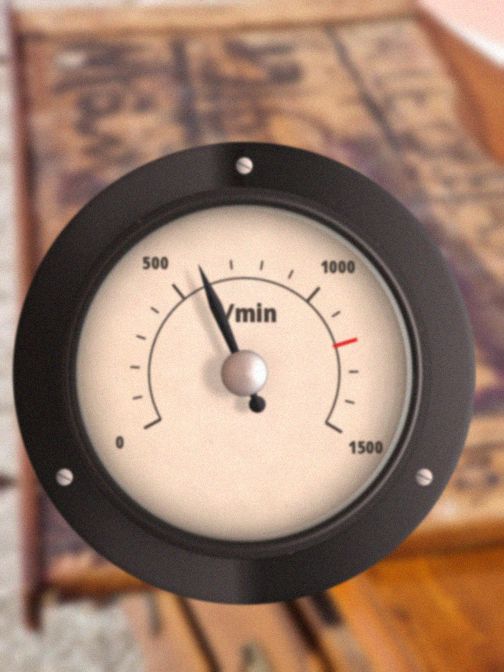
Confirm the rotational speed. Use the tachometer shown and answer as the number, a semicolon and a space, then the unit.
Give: 600; rpm
